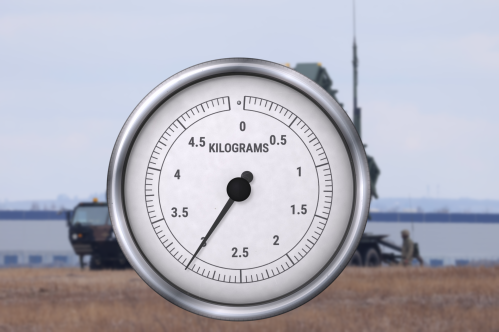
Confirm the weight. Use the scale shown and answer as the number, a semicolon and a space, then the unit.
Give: 3; kg
